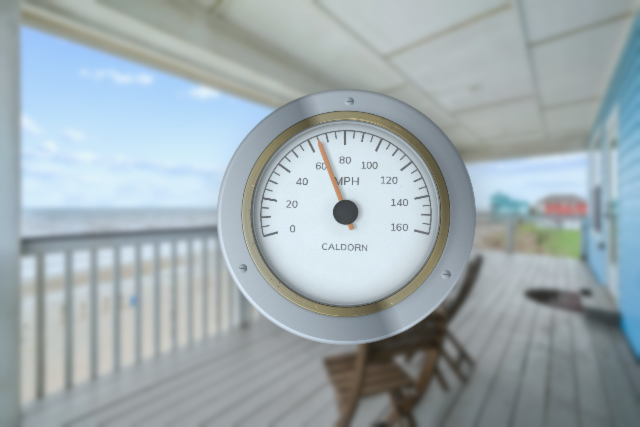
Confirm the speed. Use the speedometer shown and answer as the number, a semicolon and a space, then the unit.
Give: 65; mph
